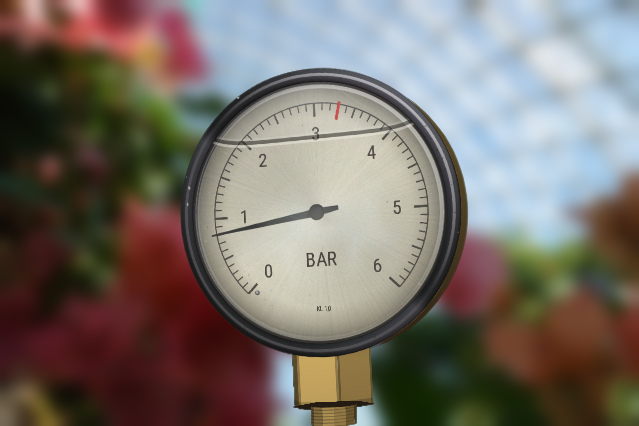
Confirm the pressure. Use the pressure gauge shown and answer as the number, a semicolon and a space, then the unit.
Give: 0.8; bar
